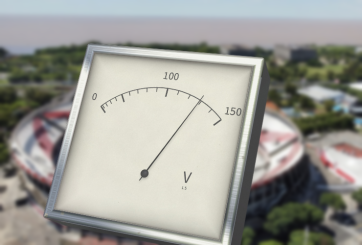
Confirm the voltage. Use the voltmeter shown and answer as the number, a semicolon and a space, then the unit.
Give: 130; V
